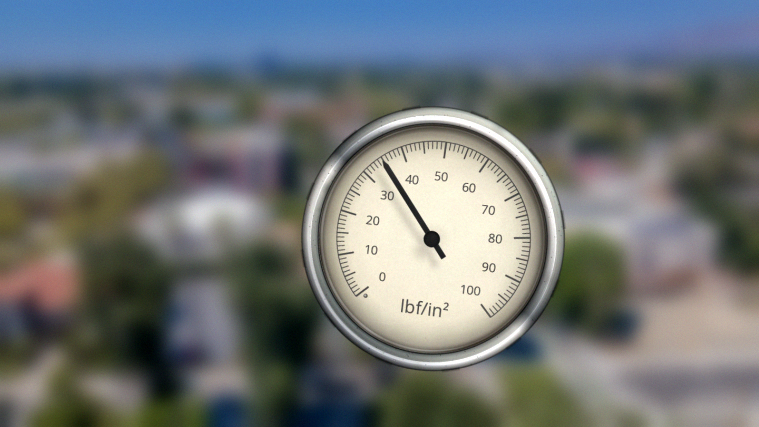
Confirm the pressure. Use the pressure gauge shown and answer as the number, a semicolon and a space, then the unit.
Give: 35; psi
